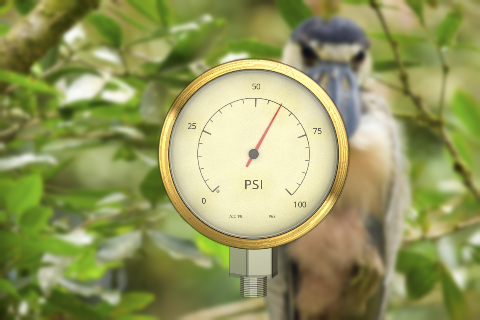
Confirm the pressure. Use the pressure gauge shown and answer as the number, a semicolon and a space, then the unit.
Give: 60; psi
